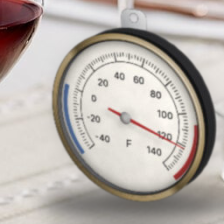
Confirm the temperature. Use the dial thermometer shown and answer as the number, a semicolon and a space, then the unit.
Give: 120; °F
